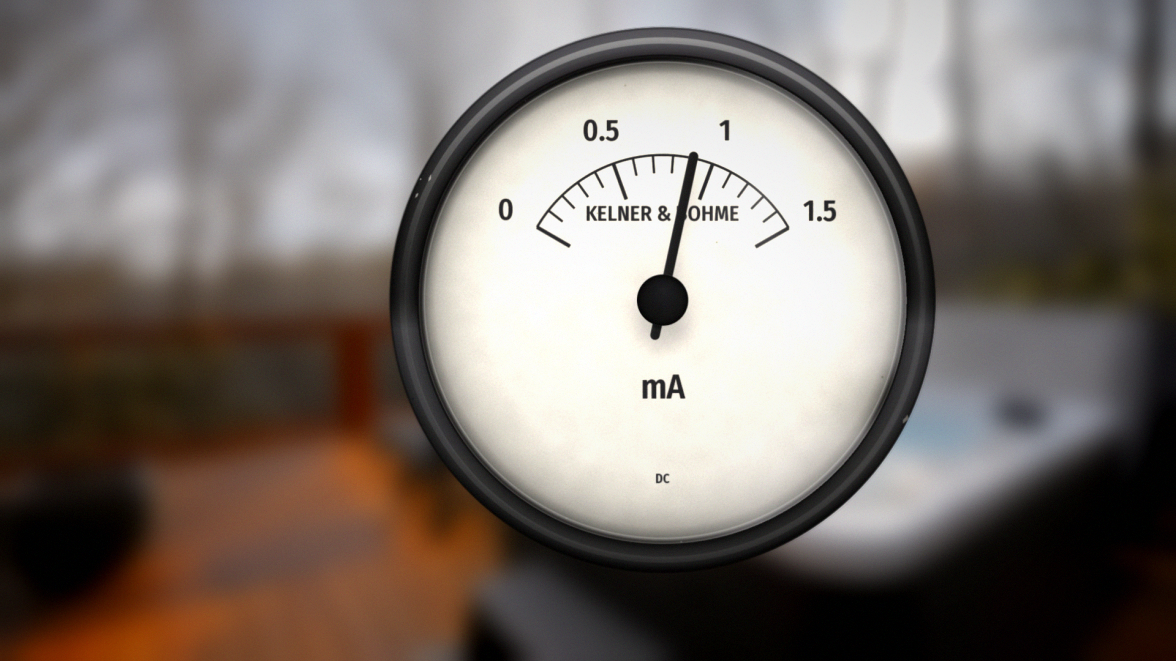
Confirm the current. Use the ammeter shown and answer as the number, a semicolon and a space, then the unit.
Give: 0.9; mA
